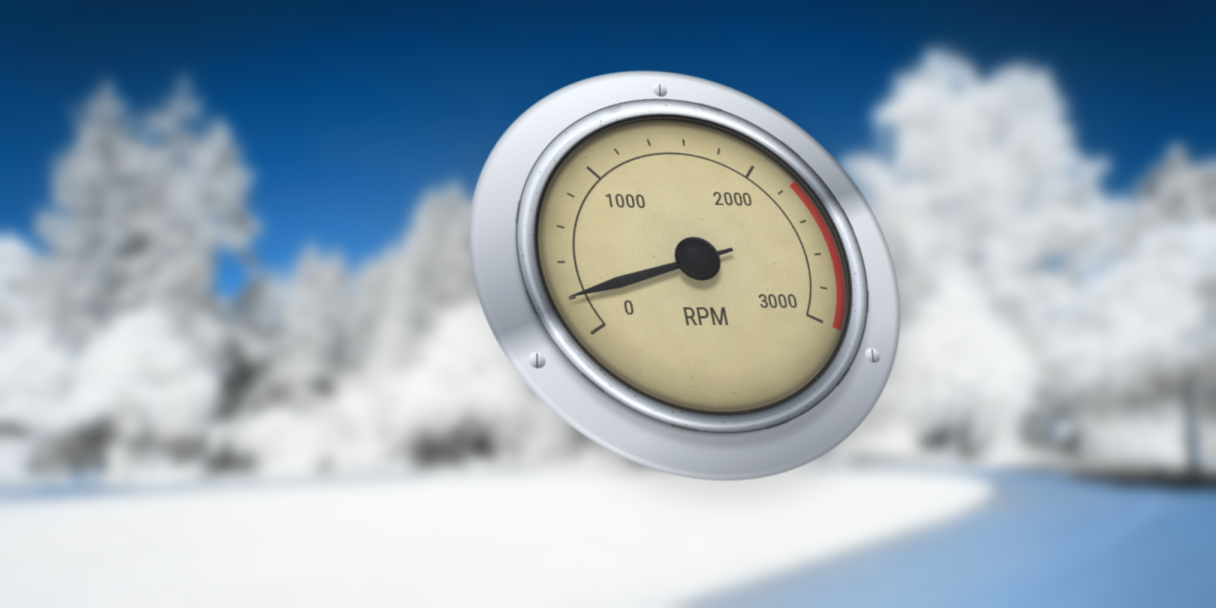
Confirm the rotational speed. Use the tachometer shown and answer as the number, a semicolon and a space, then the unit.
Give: 200; rpm
